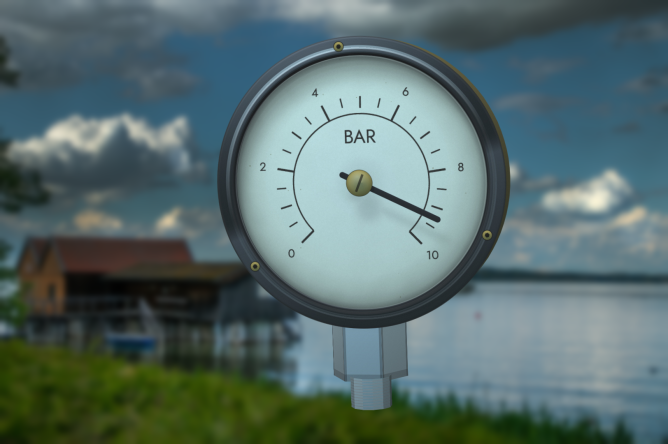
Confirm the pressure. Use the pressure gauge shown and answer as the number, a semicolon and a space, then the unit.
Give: 9.25; bar
